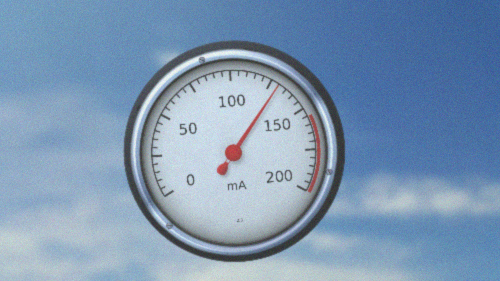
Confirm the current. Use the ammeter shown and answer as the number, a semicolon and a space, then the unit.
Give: 130; mA
